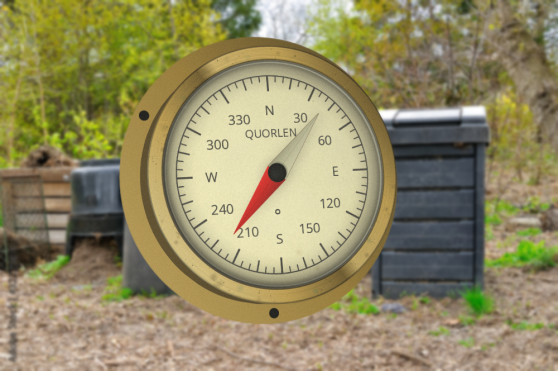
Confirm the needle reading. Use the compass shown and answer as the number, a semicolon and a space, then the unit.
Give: 220; °
